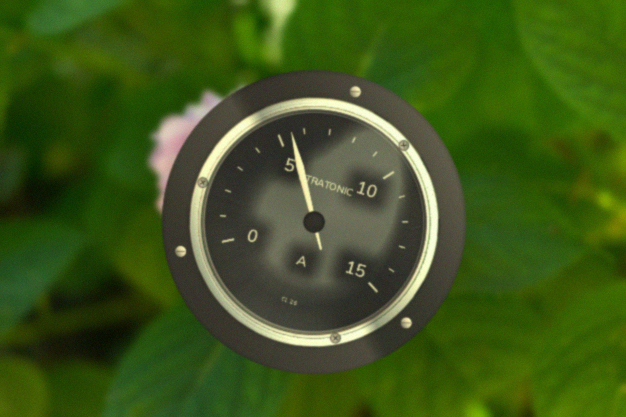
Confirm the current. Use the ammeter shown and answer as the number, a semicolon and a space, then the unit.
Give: 5.5; A
